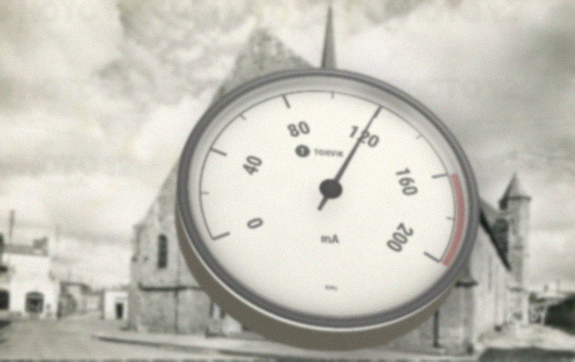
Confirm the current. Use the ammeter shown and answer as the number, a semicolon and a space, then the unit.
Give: 120; mA
